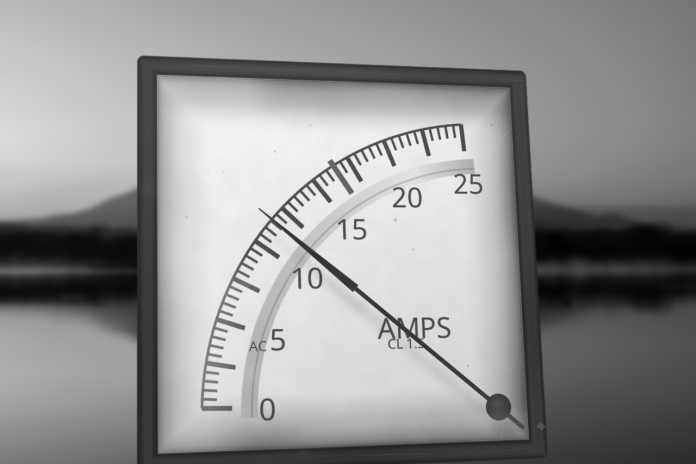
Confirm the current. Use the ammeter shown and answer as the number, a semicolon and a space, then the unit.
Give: 11.5; A
